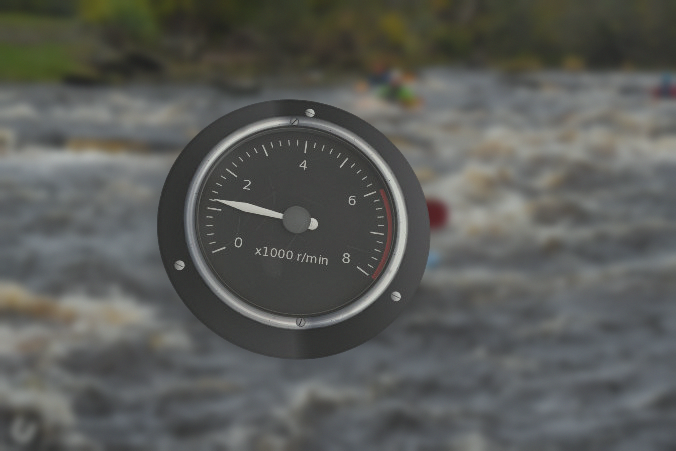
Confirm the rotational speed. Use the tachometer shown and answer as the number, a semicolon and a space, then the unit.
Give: 1200; rpm
